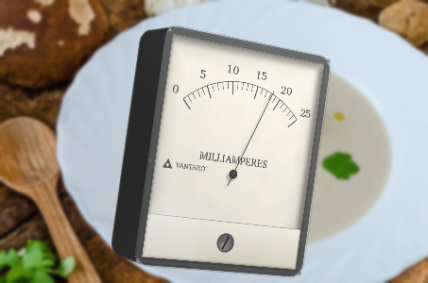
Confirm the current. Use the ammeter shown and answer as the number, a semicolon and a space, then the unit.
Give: 18; mA
